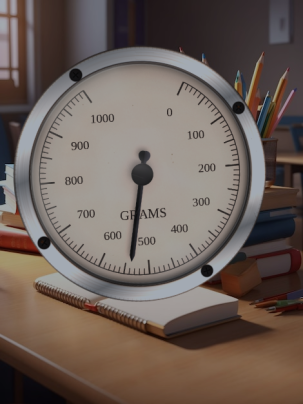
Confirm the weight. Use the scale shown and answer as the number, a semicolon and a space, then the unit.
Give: 540; g
